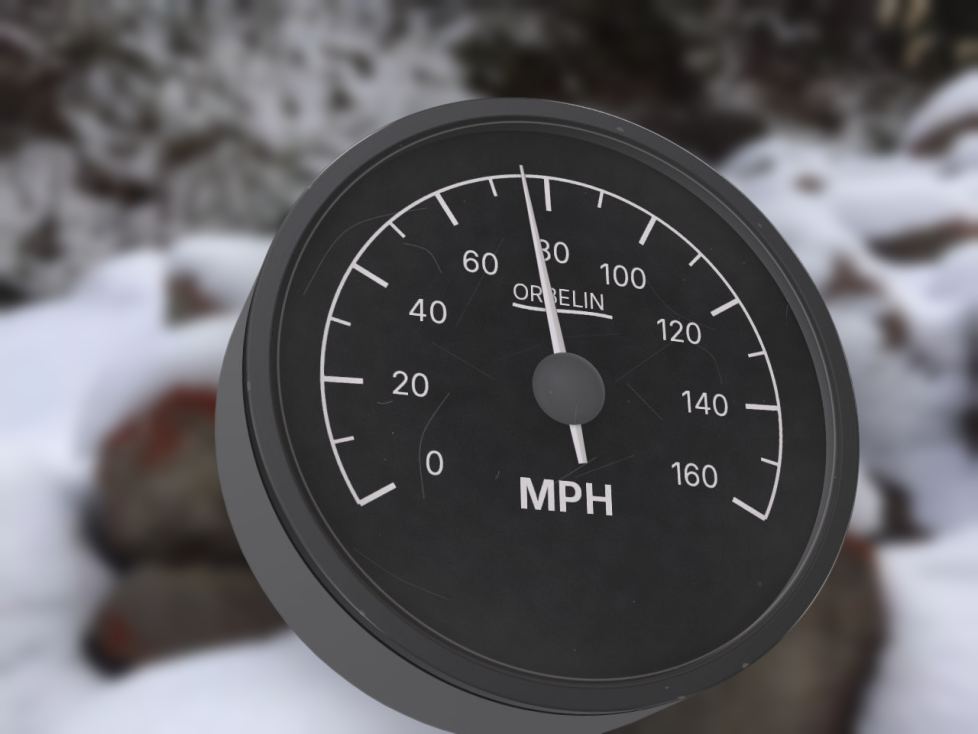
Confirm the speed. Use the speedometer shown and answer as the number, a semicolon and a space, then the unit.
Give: 75; mph
